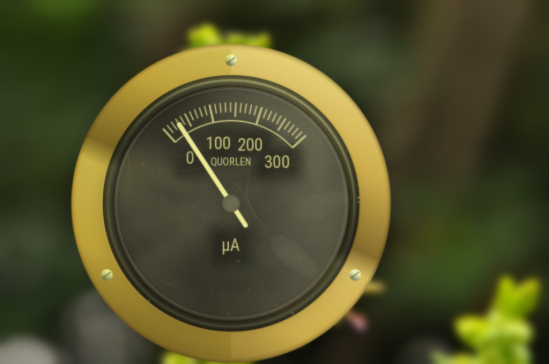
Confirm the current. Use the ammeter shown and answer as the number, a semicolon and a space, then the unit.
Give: 30; µA
